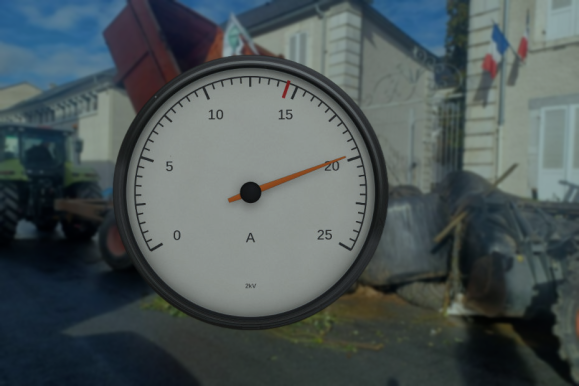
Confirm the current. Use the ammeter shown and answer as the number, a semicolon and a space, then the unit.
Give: 19.75; A
